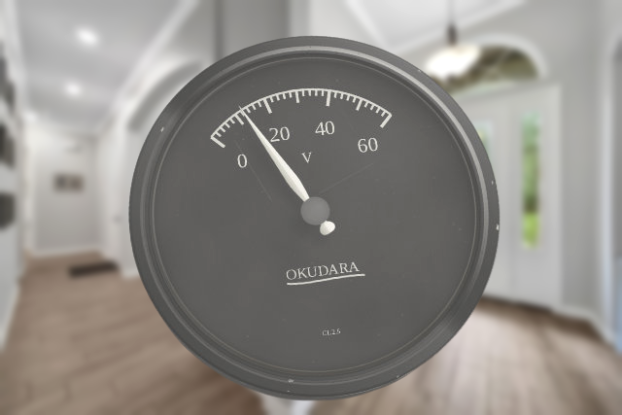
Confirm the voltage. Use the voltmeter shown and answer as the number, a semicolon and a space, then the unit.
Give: 12; V
